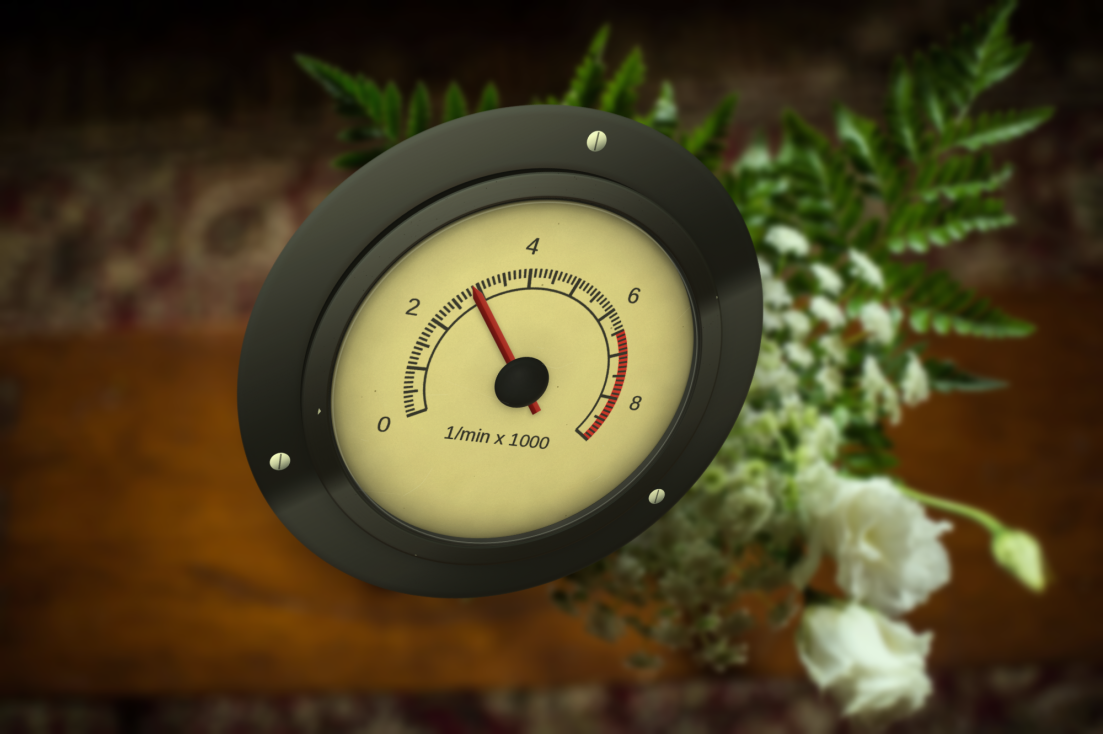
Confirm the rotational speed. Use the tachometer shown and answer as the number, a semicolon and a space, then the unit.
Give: 2900; rpm
